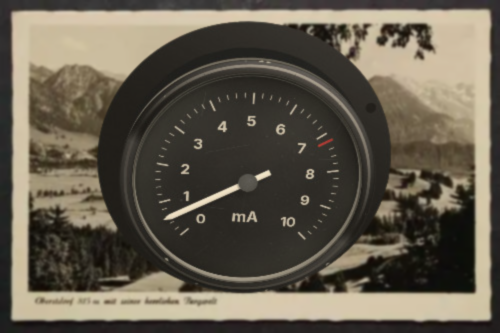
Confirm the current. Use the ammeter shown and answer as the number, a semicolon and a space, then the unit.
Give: 0.6; mA
